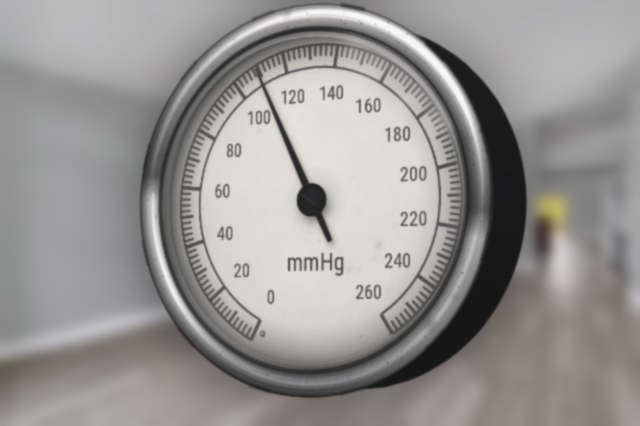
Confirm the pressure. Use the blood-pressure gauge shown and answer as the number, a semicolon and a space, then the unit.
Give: 110; mmHg
